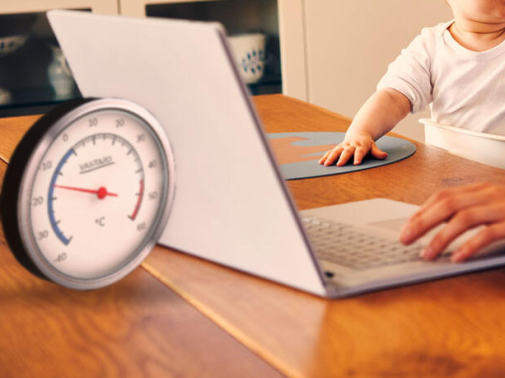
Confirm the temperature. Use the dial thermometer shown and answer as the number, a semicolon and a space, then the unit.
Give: -15; °C
